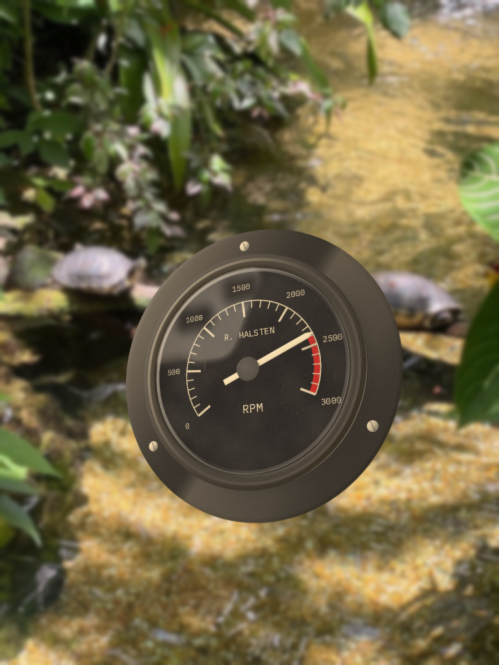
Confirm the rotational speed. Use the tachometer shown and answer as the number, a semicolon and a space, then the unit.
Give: 2400; rpm
